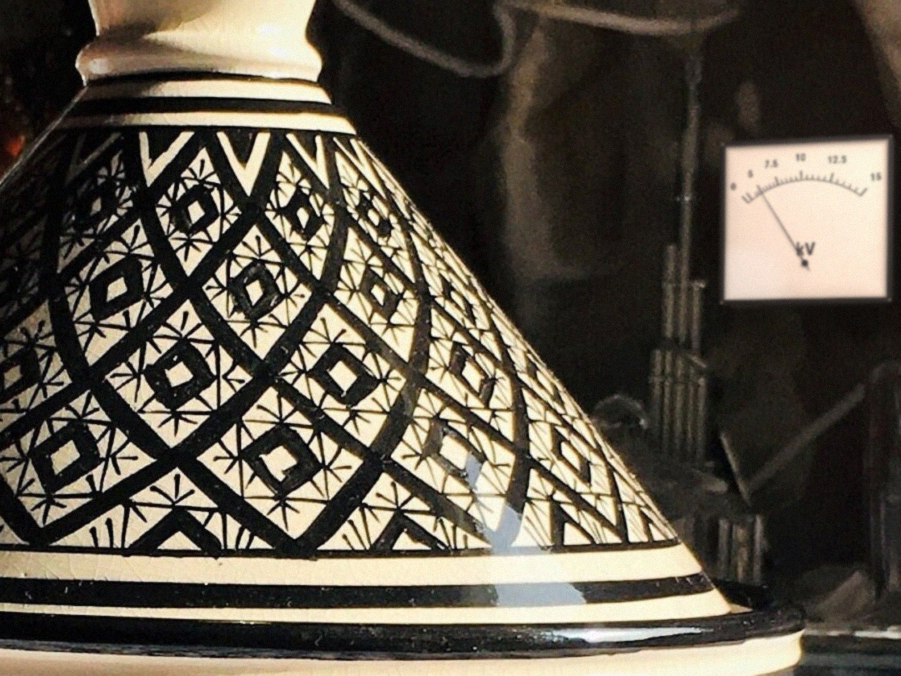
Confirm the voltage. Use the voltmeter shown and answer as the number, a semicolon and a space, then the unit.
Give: 5; kV
